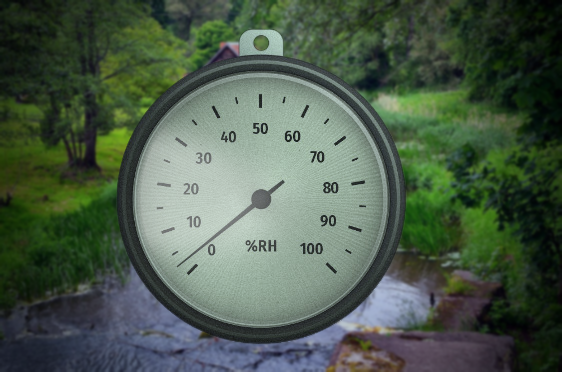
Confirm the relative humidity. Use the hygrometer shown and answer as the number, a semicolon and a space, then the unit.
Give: 2.5; %
